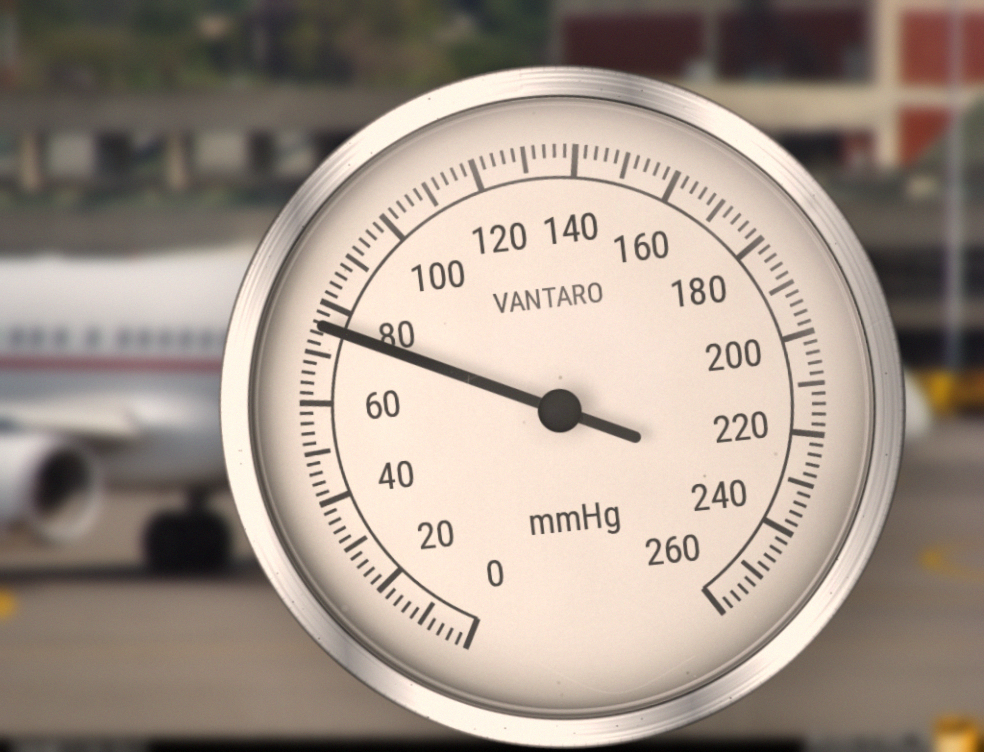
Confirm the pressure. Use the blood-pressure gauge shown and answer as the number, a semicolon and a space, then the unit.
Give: 76; mmHg
